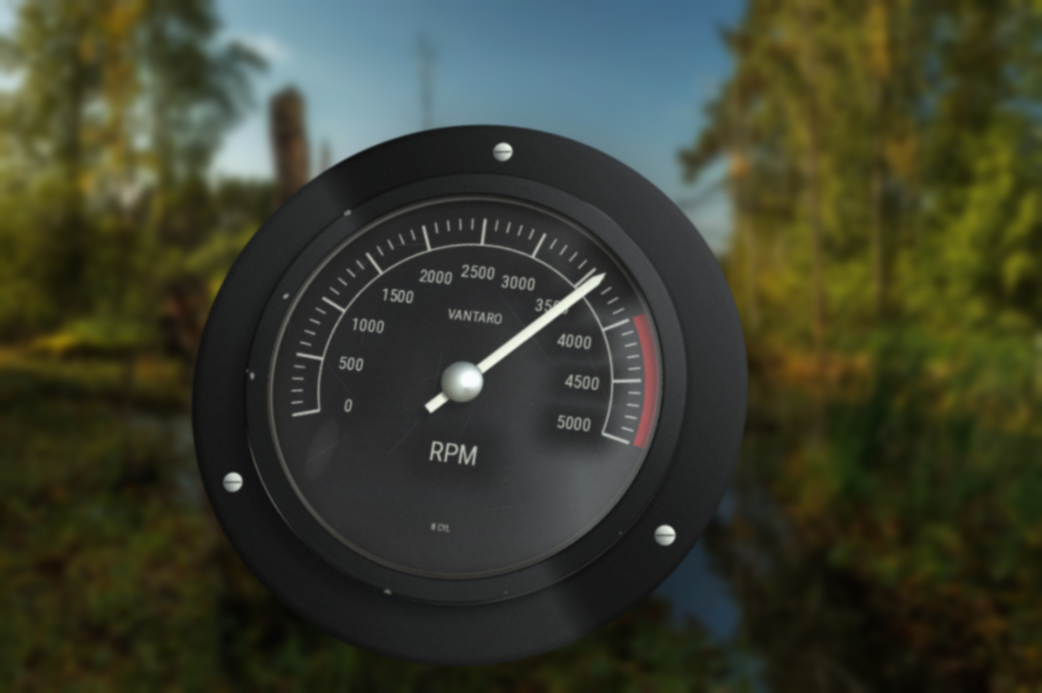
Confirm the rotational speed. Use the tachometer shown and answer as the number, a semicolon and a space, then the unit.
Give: 3600; rpm
